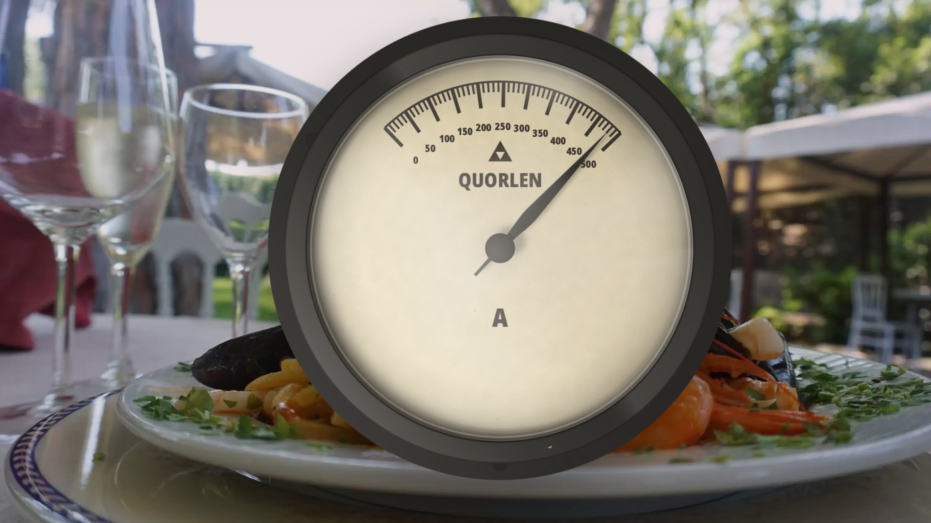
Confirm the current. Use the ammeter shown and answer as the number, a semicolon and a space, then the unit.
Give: 480; A
